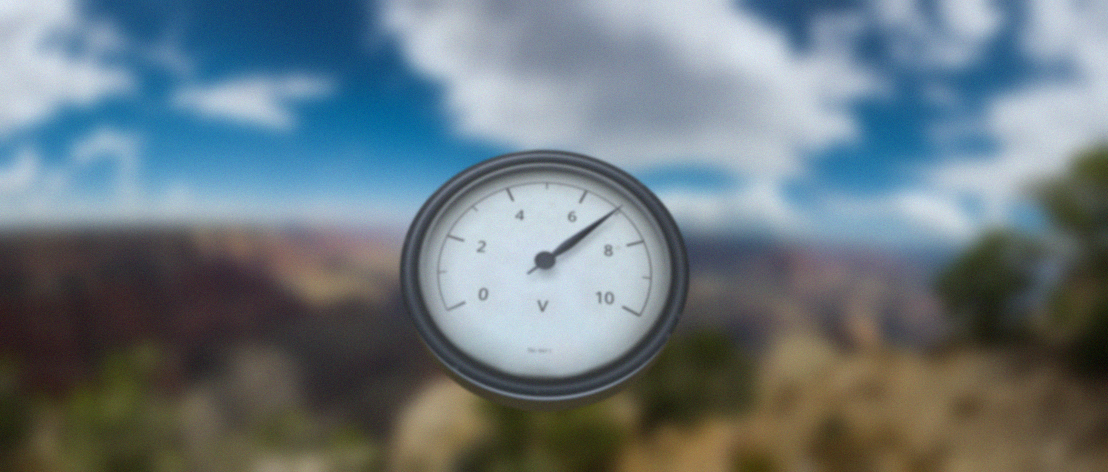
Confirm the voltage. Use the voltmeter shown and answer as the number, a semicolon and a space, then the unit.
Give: 7; V
